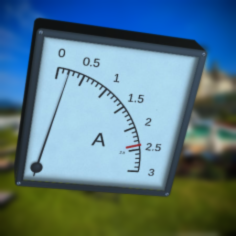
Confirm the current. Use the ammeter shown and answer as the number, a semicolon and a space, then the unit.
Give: 0.2; A
